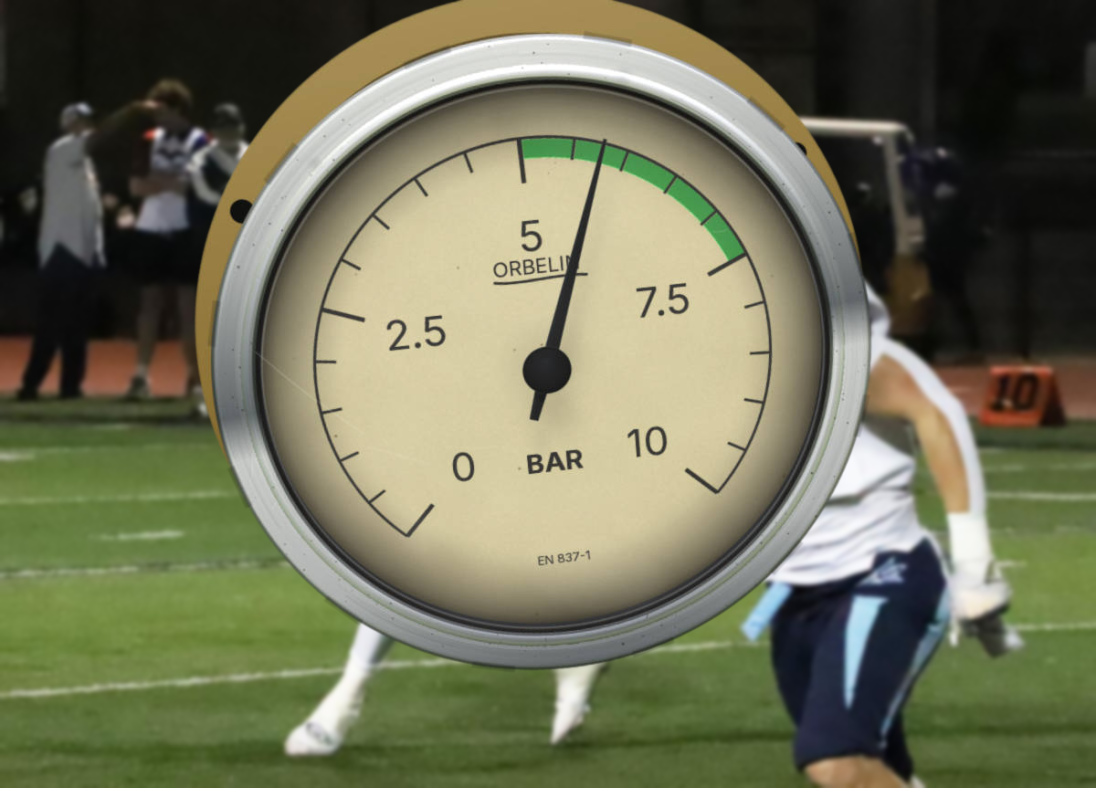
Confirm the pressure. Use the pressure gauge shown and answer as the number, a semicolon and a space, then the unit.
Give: 5.75; bar
